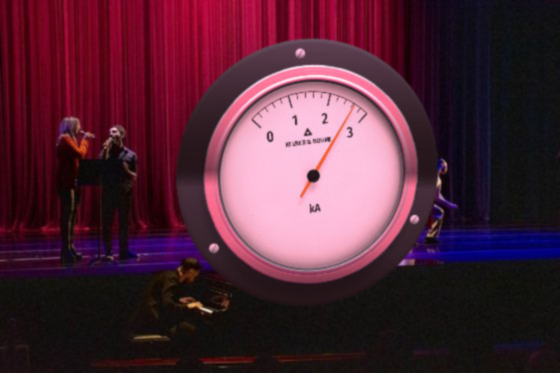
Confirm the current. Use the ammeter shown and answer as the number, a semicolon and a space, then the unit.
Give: 2.6; kA
